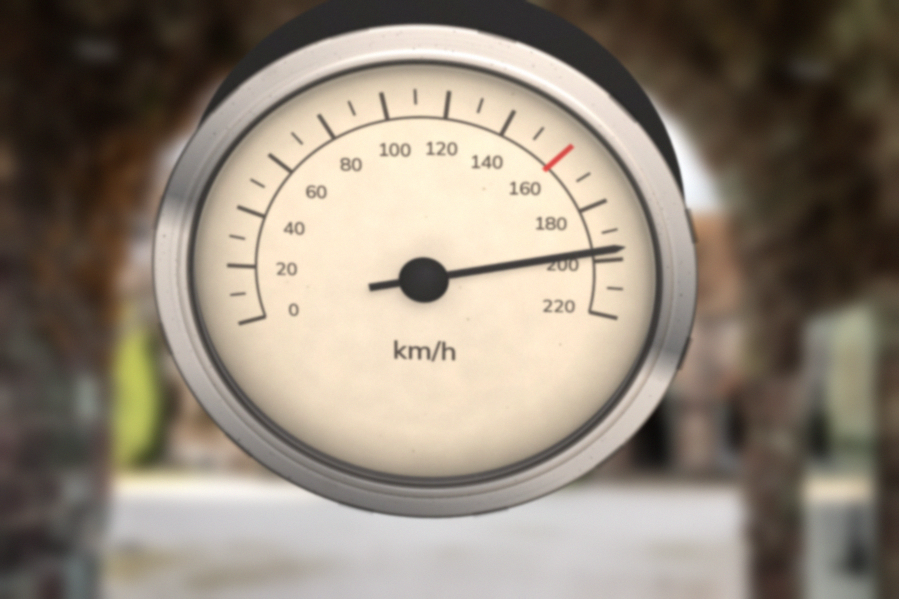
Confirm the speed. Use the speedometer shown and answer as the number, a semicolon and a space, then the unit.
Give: 195; km/h
